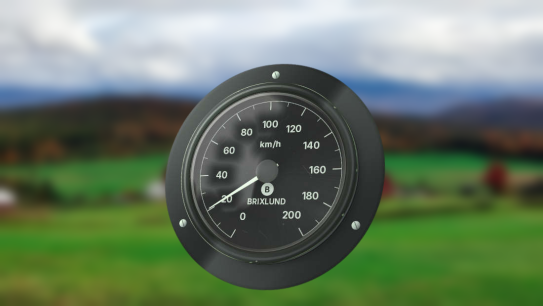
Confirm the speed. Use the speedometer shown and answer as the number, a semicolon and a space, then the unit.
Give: 20; km/h
